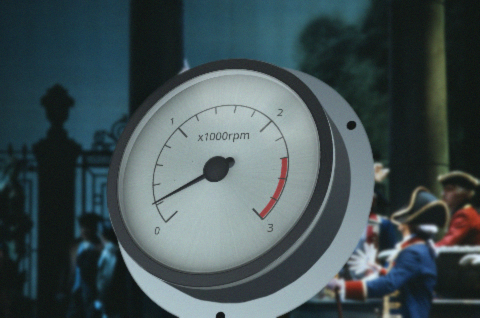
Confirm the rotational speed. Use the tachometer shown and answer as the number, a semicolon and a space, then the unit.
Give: 200; rpm
